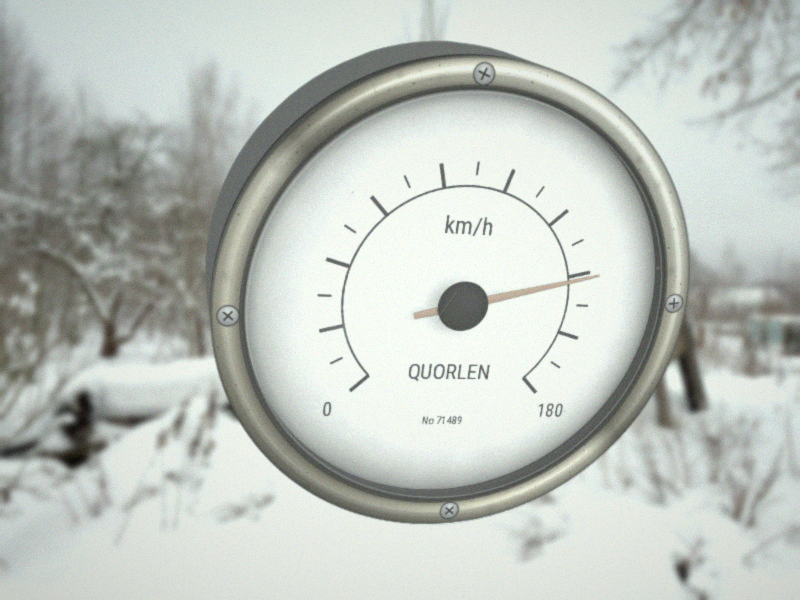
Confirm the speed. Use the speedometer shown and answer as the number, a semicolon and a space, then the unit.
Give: 140; km/h
